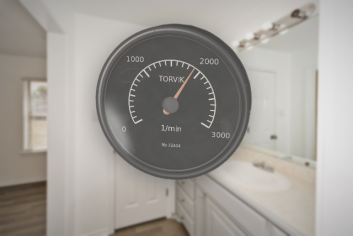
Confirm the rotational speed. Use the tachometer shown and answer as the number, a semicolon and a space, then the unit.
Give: 1900; rpm
